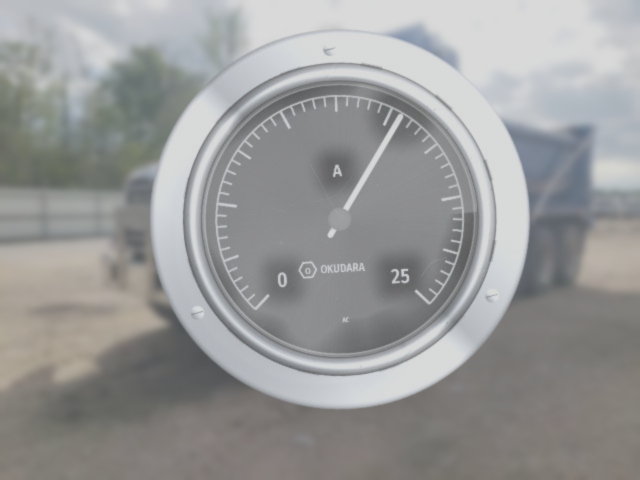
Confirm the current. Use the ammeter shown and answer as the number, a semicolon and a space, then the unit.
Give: 15.5; A
